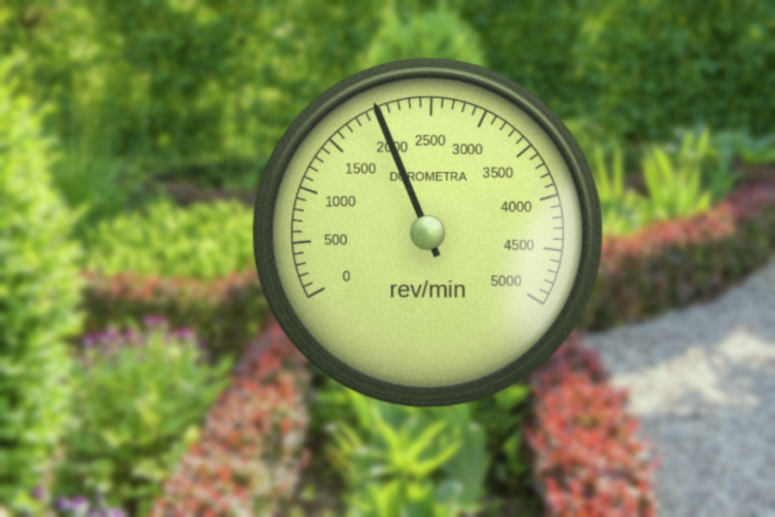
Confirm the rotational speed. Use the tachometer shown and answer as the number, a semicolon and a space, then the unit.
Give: 2000; rpm
